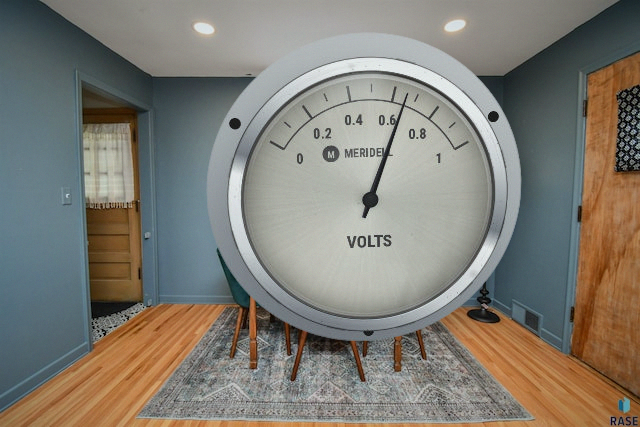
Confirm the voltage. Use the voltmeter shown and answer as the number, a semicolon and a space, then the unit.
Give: 0.65; V
